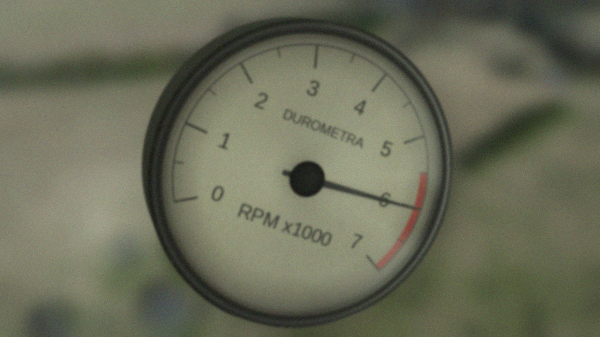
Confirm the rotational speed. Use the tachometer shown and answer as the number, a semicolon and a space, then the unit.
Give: 6000; rpm
